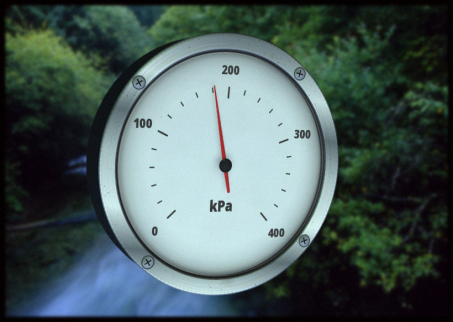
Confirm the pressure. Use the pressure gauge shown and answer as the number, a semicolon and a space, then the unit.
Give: 180; kPa
